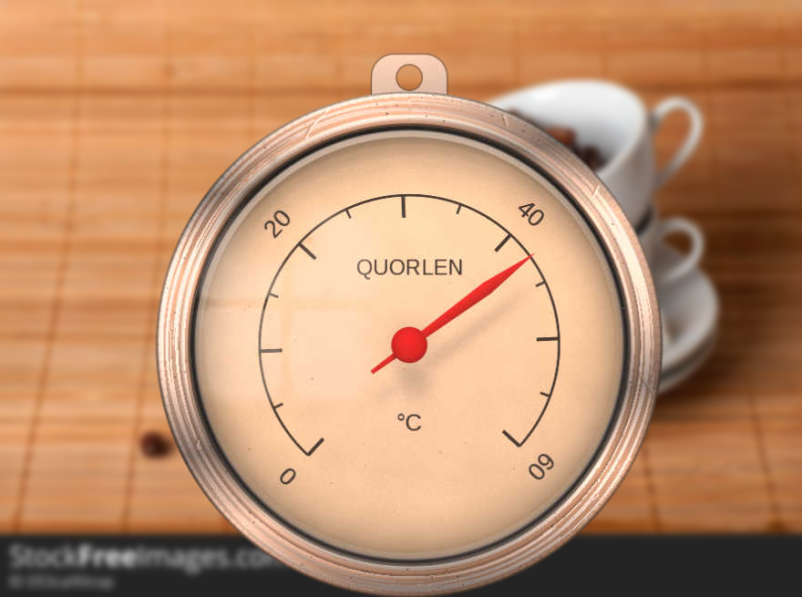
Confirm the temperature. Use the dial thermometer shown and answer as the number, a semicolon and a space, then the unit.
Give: 42.5; °C
